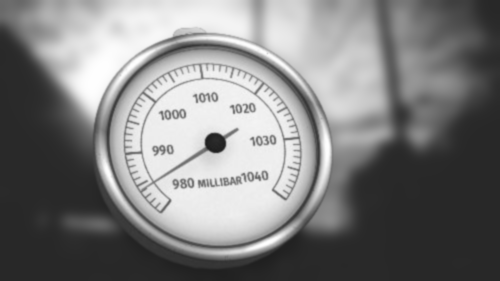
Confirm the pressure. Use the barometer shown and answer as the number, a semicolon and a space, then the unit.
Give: 984; mbar
